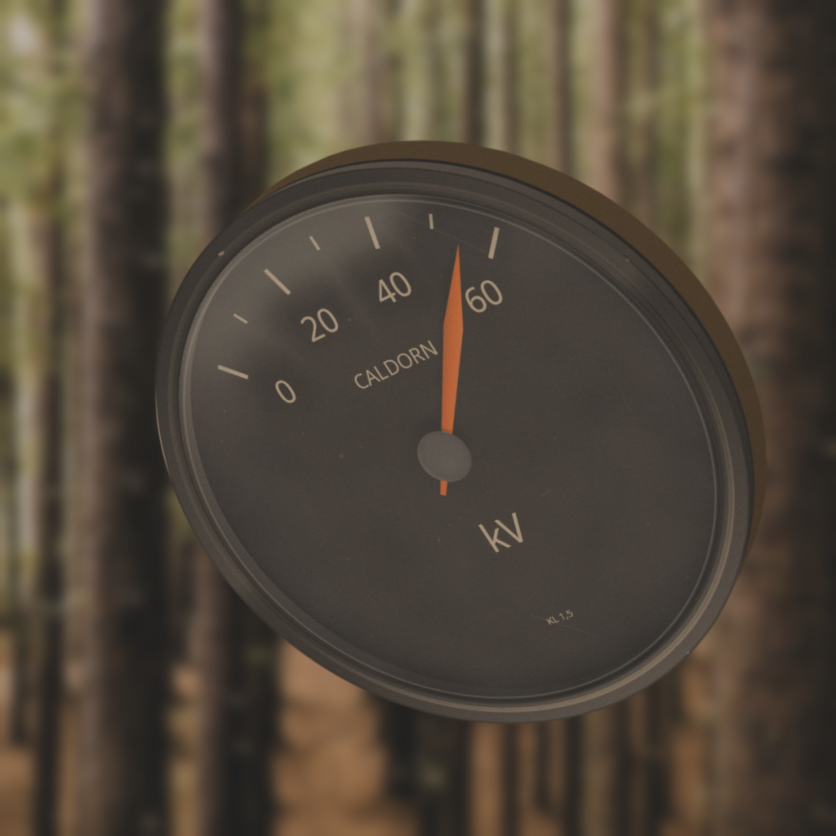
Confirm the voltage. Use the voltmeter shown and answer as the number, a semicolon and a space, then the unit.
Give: 55; kV
